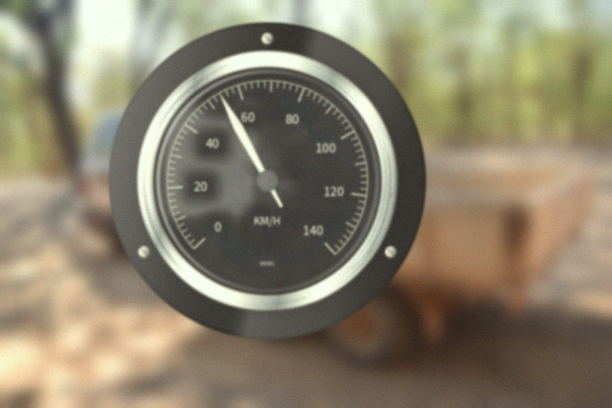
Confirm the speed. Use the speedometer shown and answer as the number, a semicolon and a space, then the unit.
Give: 54; km/h
